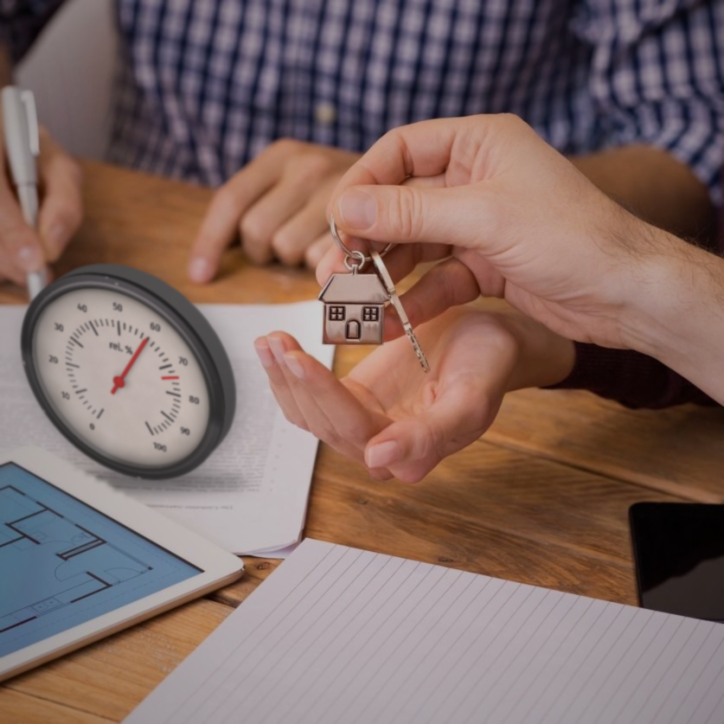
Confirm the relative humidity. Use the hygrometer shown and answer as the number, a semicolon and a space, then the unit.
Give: 60; %
